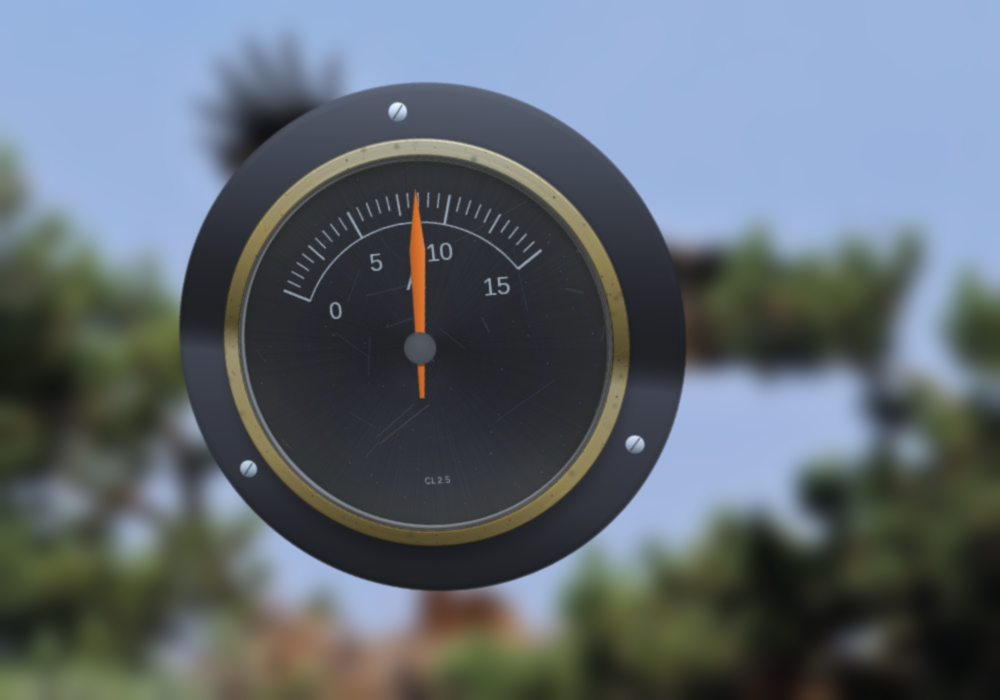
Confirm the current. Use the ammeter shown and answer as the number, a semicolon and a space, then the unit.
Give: 8.5; A
